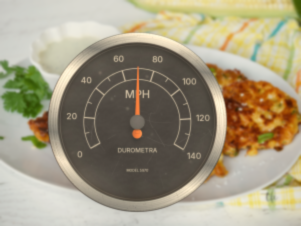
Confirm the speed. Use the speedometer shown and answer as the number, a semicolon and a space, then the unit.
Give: 70; mph
